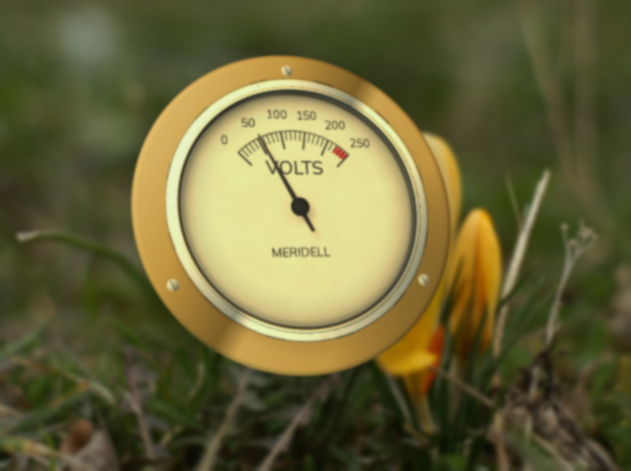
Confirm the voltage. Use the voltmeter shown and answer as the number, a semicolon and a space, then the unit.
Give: 50; V
